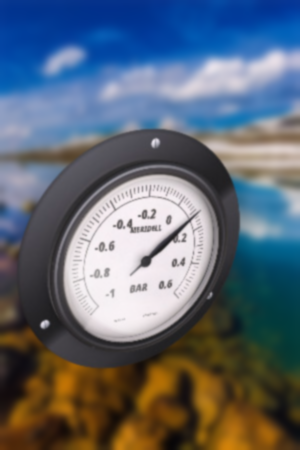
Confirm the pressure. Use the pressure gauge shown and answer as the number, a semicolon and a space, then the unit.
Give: 0.1; bar
